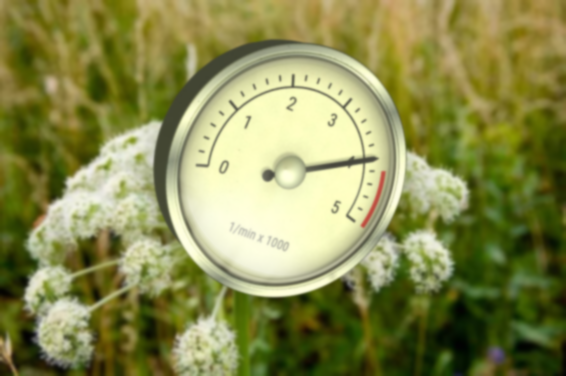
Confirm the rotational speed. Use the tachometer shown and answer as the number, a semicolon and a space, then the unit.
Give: 4000; rpm
